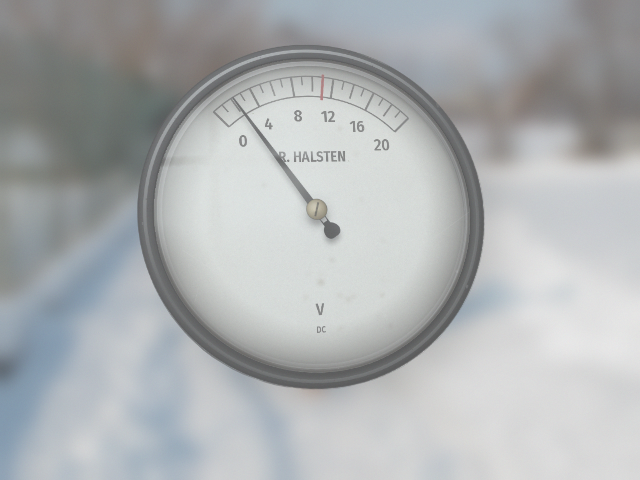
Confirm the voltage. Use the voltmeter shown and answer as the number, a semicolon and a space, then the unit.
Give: 2; V
